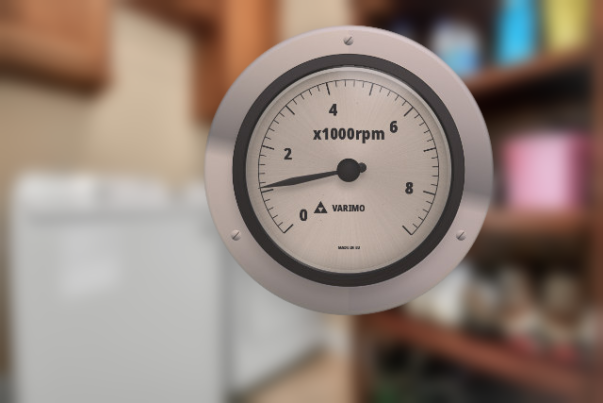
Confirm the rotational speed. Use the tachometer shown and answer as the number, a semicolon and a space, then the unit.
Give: 1100; rpm
